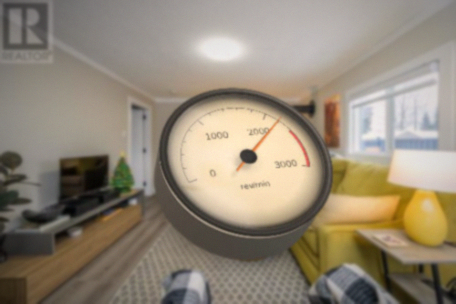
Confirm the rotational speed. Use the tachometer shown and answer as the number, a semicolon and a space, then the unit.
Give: 2200; rpm
